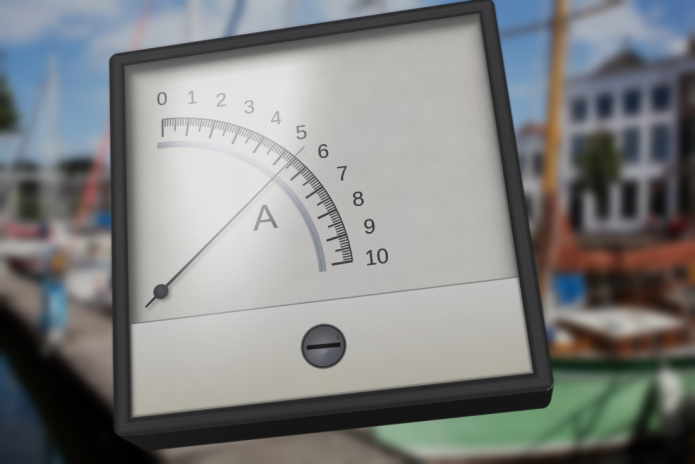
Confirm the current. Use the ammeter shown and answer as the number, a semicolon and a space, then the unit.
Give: 5.5; A
